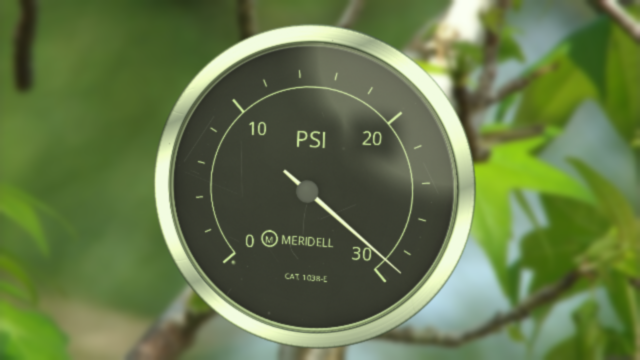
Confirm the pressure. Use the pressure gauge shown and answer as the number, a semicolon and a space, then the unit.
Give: 29; psi
